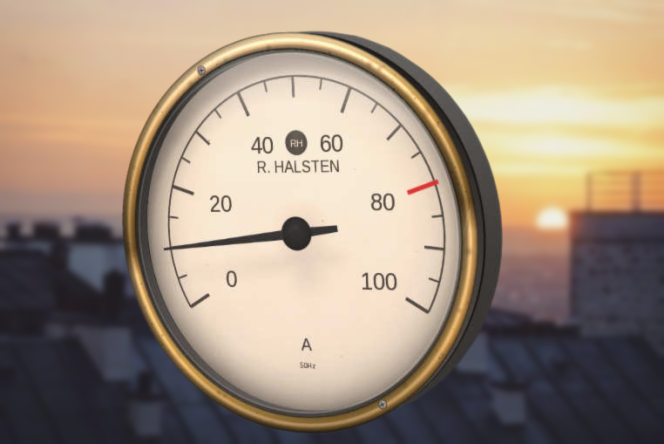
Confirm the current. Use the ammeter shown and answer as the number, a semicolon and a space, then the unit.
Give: 10; A
